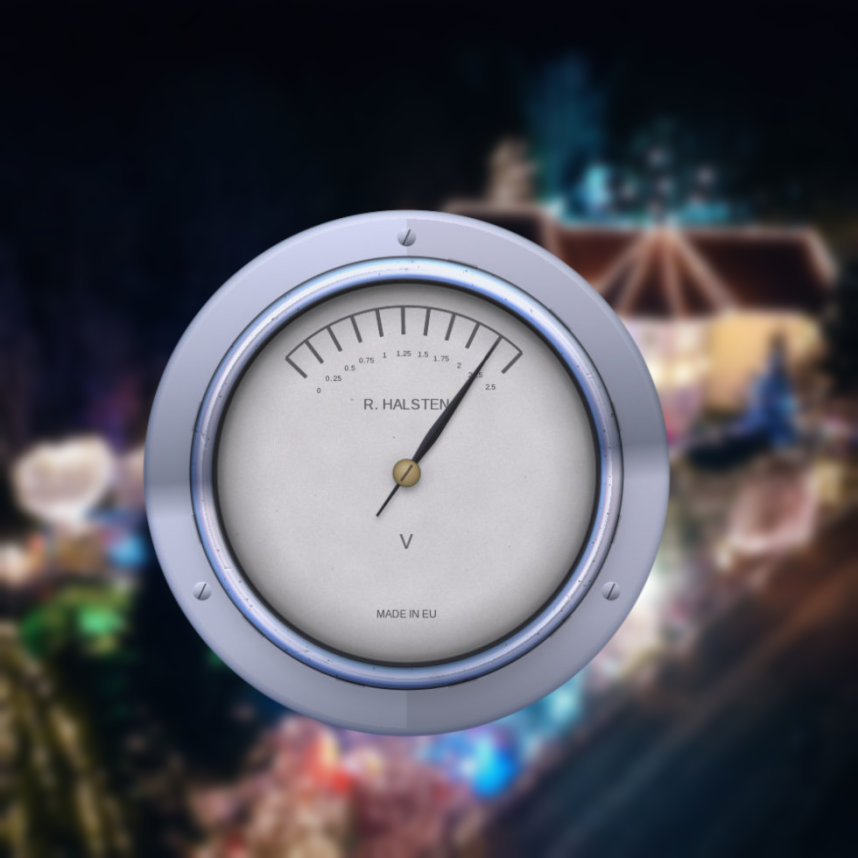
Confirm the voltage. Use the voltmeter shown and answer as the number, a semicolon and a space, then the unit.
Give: 2.25; V
